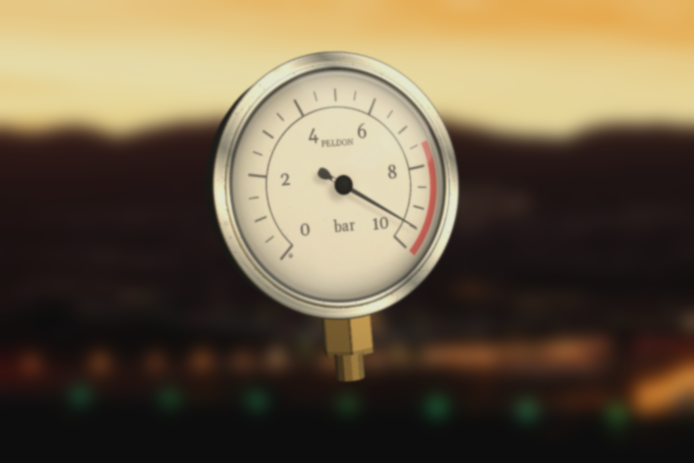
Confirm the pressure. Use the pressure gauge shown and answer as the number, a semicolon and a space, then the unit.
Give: 9.5; bar
